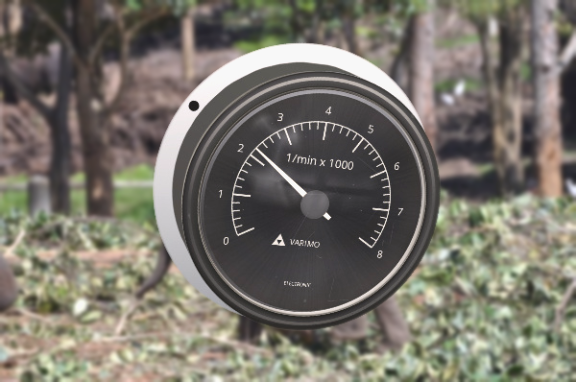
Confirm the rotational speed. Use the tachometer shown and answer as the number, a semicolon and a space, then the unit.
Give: 2200; rpm
